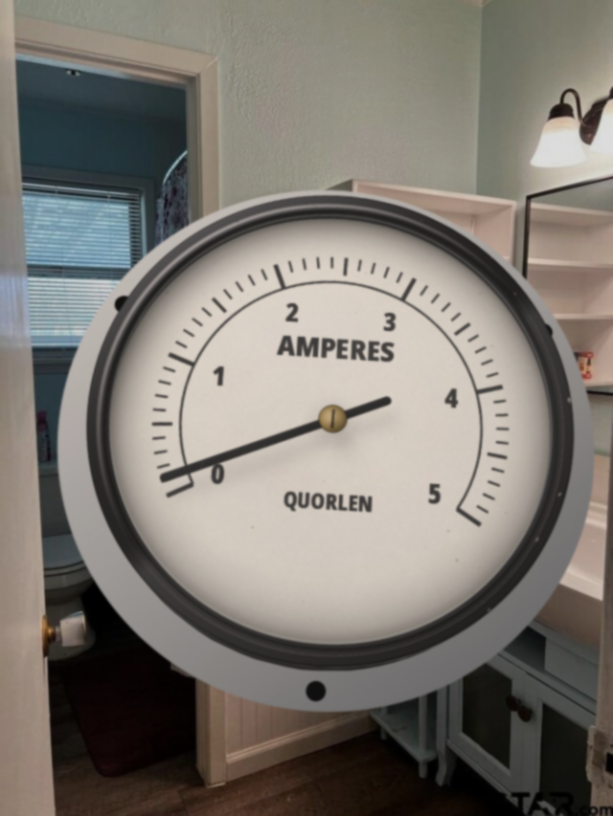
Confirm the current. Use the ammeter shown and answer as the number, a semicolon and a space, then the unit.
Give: 0.1; A
